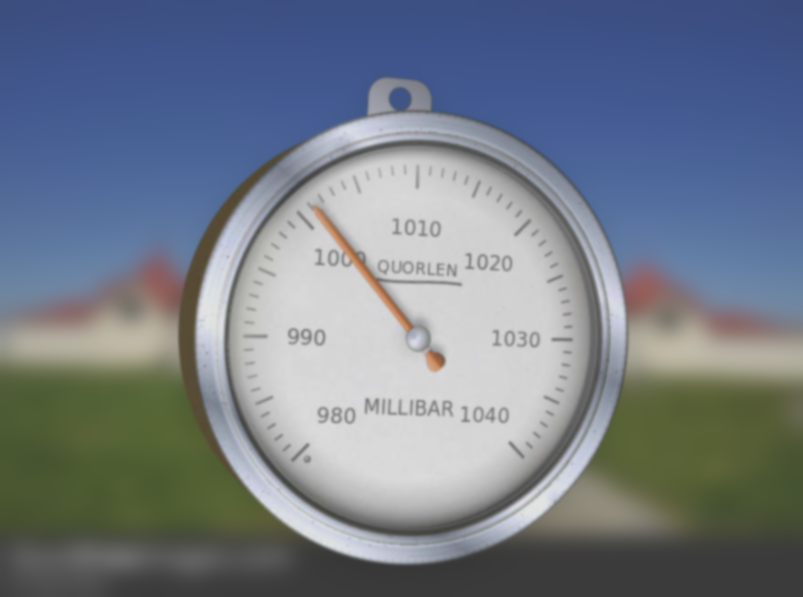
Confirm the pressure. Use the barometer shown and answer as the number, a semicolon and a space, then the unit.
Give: 1001; mbar
